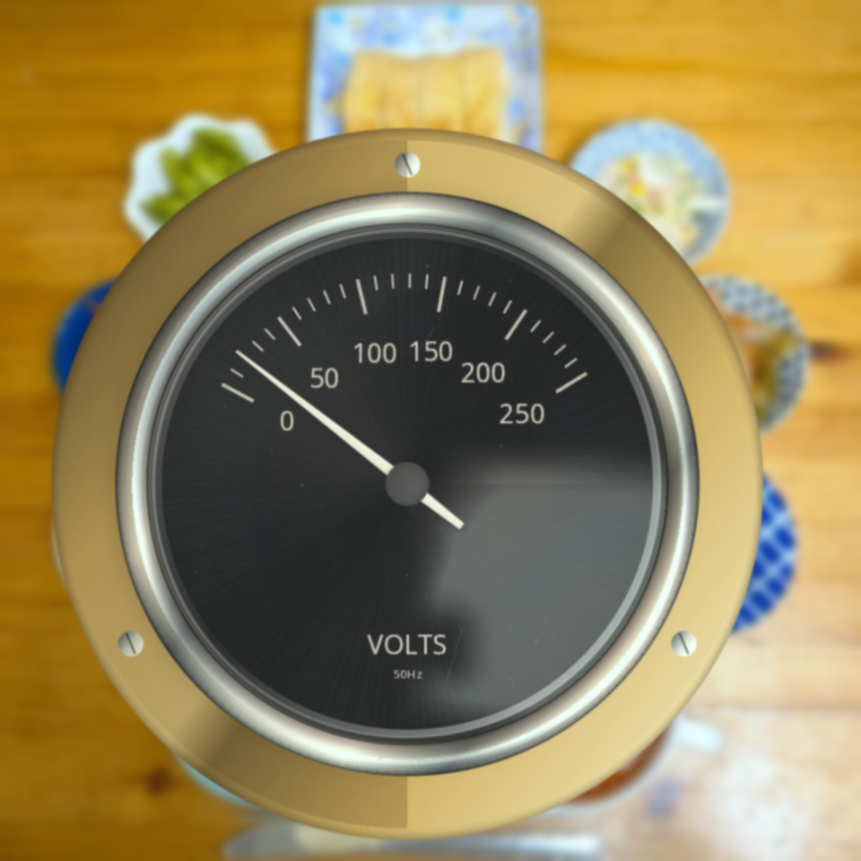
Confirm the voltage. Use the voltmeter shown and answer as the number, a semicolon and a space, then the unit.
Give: 20; V
